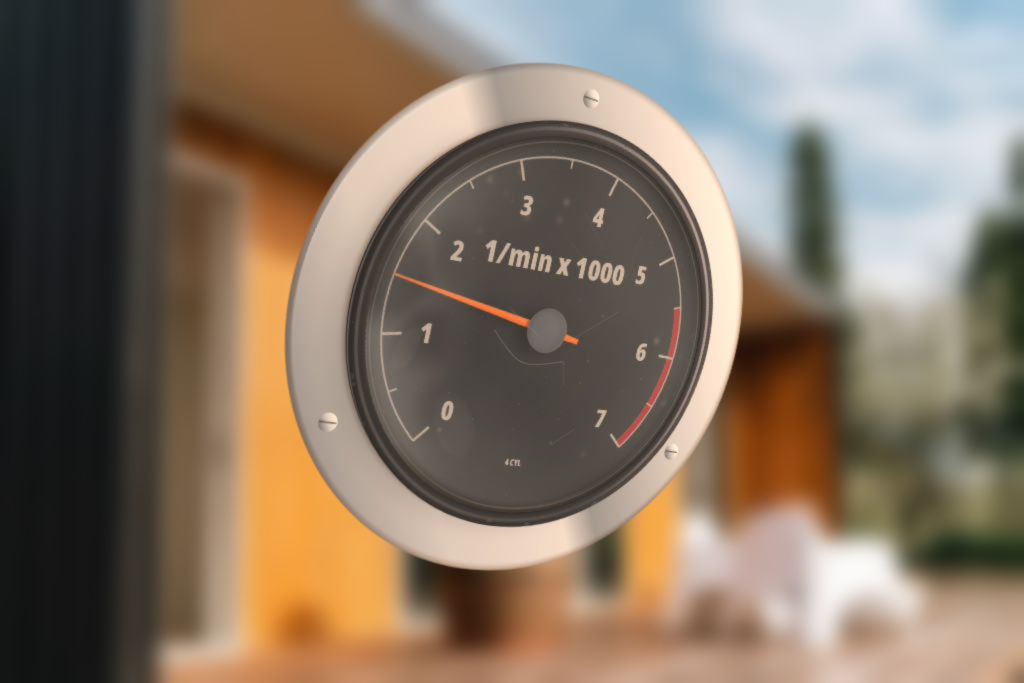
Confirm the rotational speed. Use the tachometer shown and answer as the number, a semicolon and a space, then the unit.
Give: 1500; rpm
